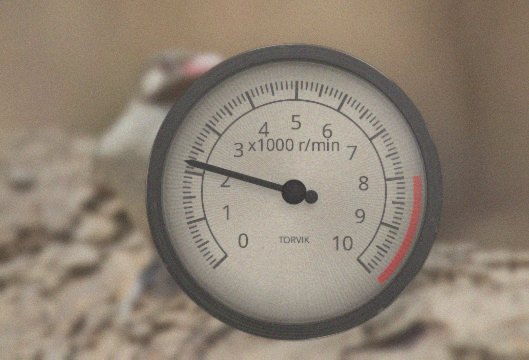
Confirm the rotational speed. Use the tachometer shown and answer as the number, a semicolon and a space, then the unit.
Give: 2200; rpm
